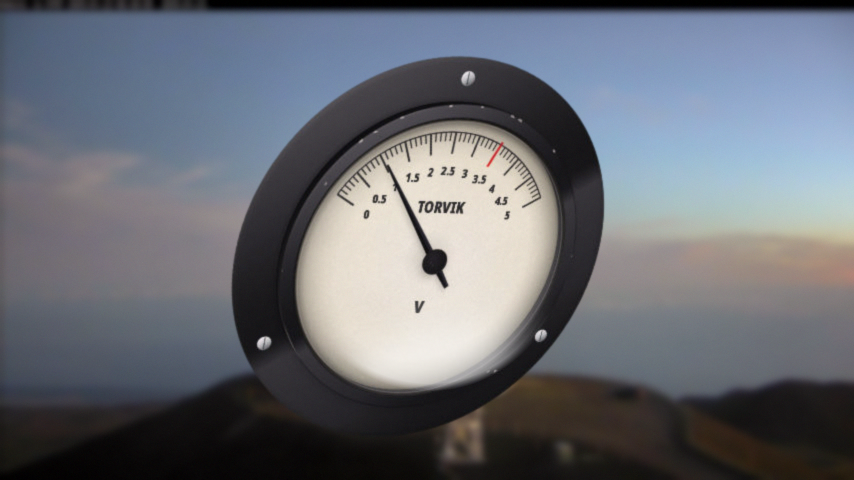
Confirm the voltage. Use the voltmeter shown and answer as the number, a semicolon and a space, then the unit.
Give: 1; V
